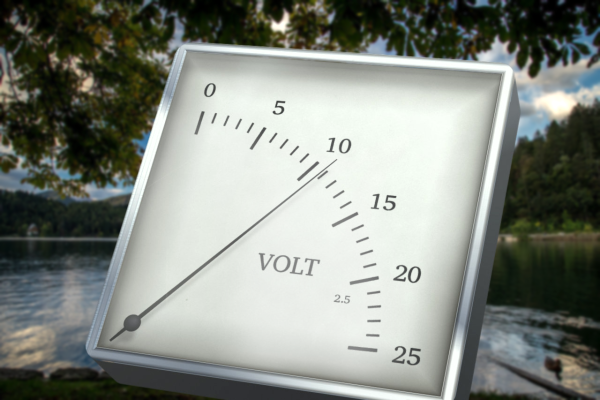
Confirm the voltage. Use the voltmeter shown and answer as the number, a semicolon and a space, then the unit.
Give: 11; V
